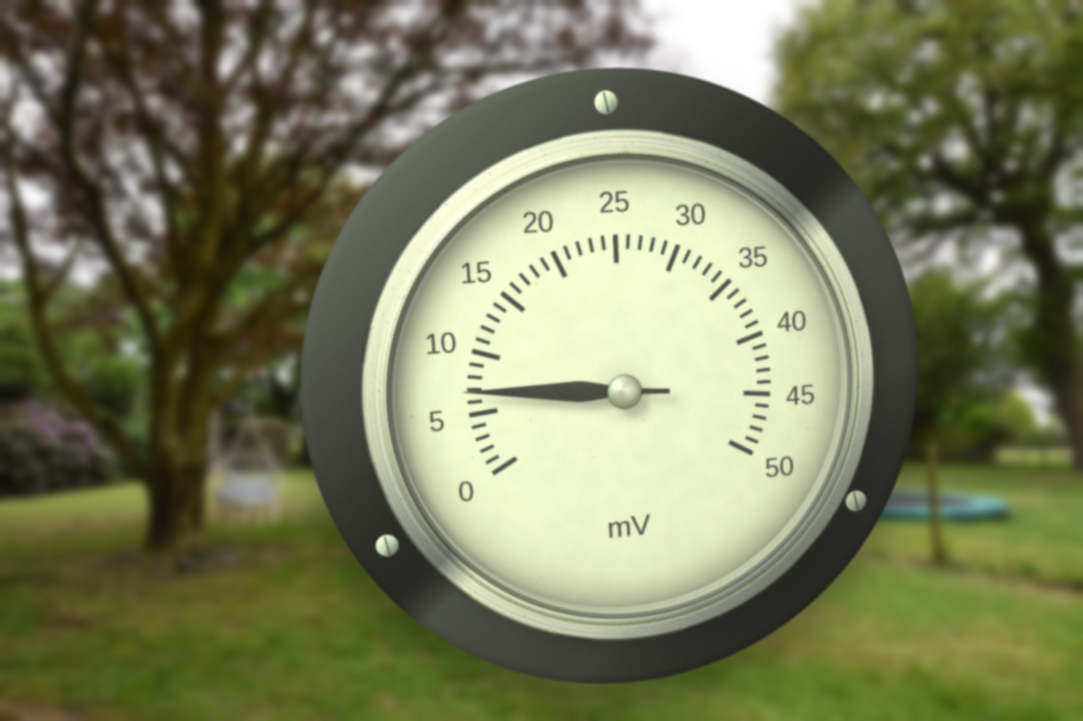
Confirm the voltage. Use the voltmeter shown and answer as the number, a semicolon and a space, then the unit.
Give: 7; mV
